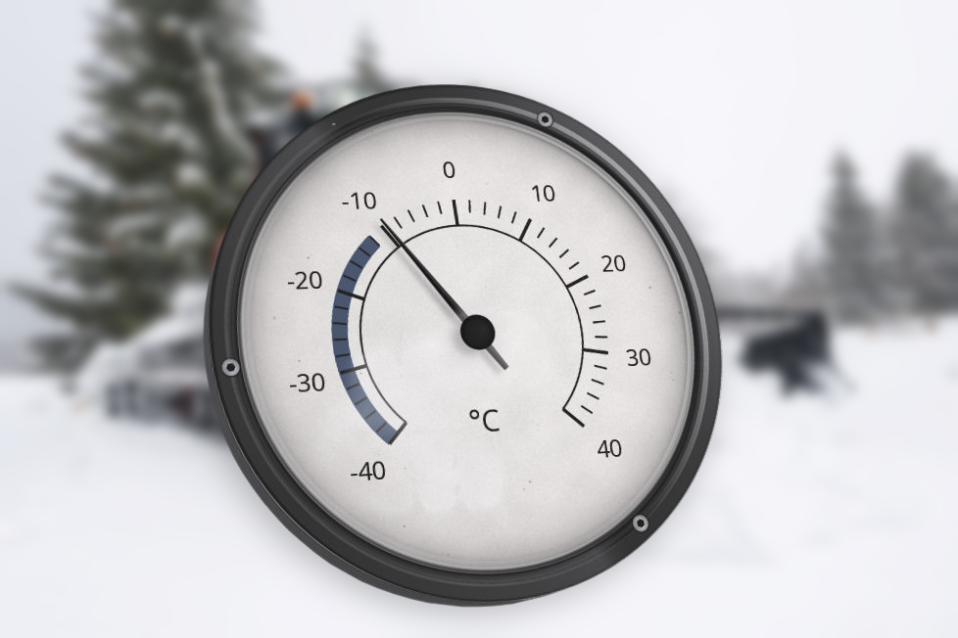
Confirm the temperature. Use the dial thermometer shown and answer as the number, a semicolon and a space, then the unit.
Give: -10; °C
